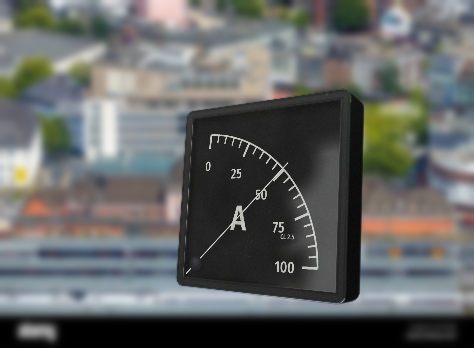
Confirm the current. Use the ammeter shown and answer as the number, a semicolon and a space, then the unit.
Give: 50; A
